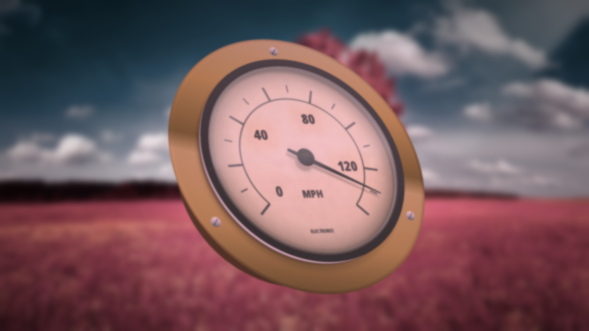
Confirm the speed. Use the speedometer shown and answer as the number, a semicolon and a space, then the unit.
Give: 130; mph
